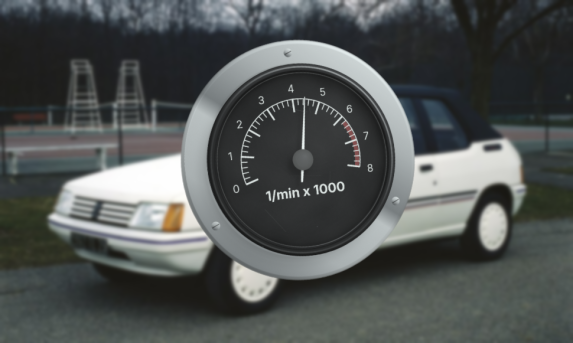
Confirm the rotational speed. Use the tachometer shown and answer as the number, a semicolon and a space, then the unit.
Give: 4400; rpm
